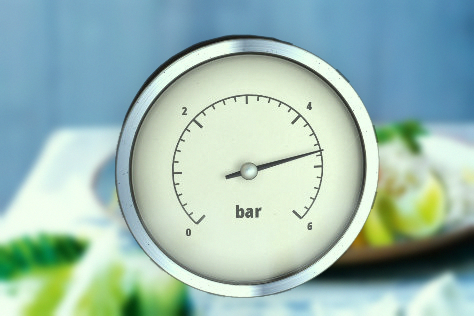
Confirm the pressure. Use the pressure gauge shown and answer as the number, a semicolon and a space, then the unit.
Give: 4.7; bar
